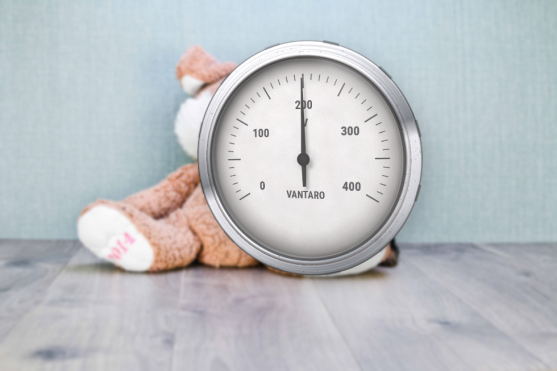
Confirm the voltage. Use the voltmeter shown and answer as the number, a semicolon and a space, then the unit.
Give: 200; V
